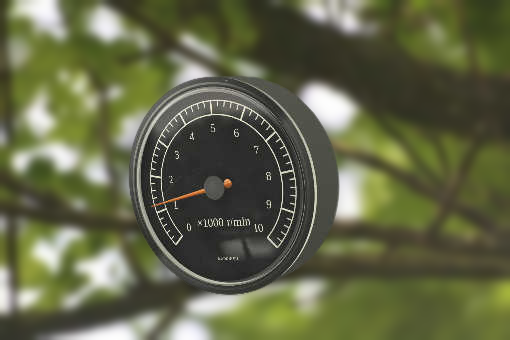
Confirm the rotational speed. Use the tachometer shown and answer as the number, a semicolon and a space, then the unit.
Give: 1200; rpm
